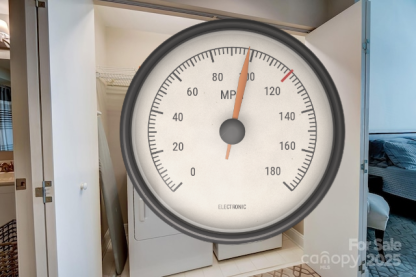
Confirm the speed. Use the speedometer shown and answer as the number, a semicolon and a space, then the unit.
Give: 98; mph
